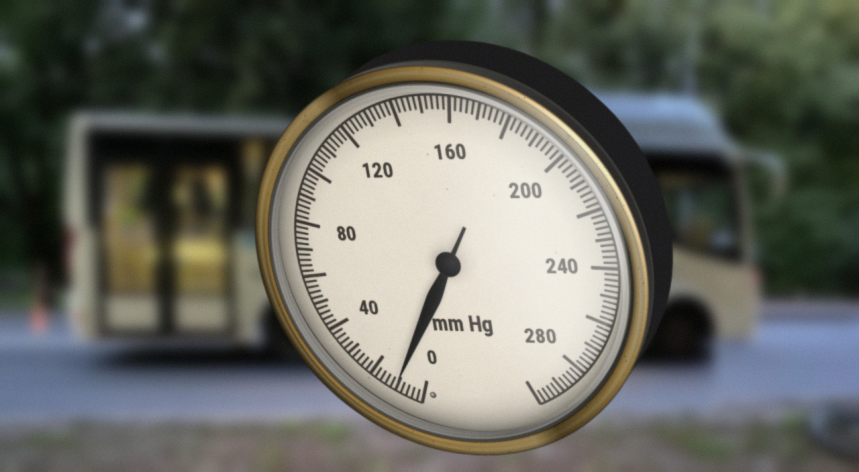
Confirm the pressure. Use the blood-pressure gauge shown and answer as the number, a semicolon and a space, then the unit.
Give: 10; mmHg
